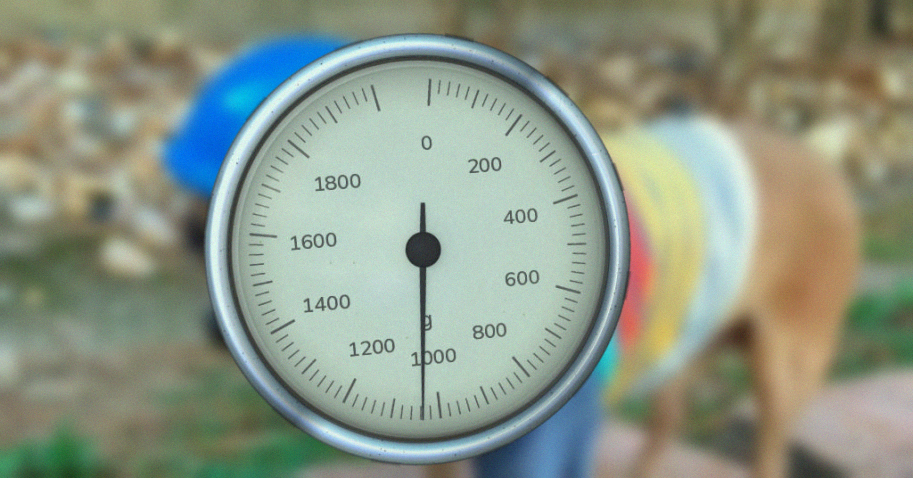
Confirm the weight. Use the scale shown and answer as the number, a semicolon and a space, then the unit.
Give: 1040; g
